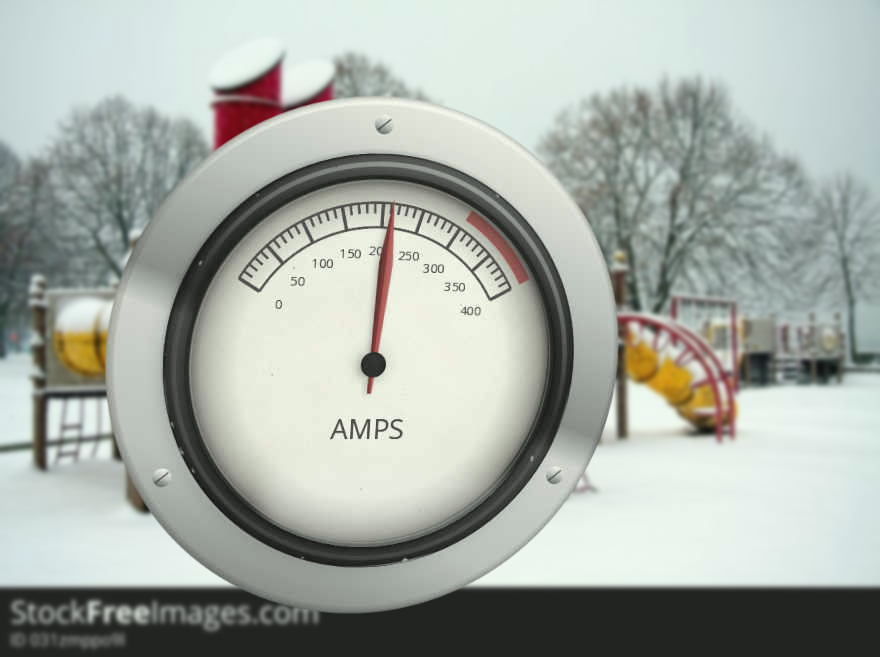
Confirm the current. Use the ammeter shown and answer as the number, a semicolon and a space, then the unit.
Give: 210; A
